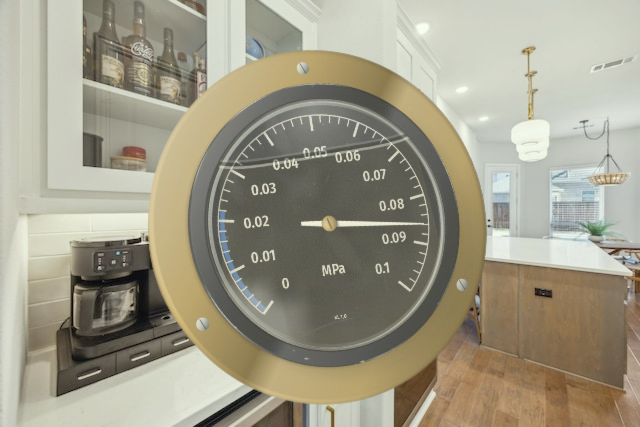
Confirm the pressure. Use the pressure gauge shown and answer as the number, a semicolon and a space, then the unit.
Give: 0.086; MPa
